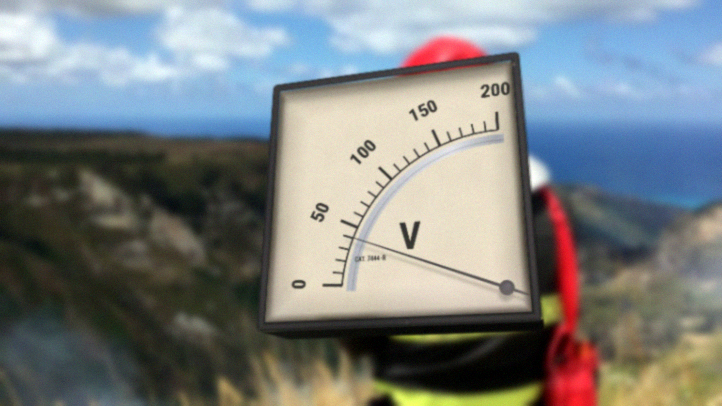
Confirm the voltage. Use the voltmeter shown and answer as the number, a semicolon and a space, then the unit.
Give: 40; V
